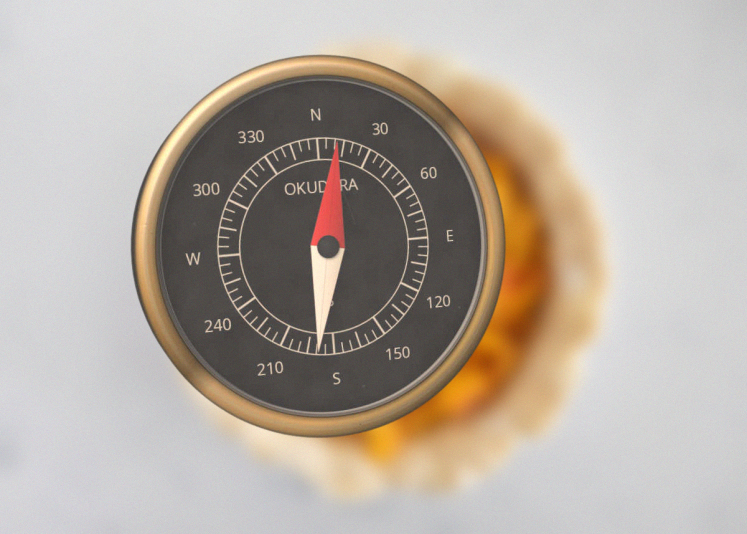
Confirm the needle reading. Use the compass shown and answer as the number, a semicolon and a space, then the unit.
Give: 10; °
